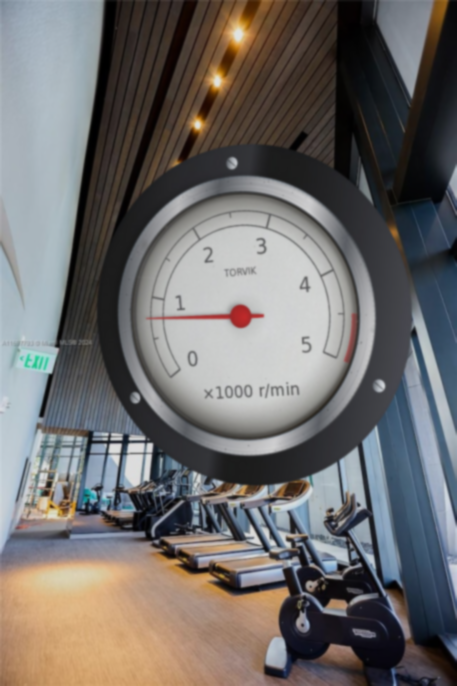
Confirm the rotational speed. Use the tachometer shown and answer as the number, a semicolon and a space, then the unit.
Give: 750; rpm
